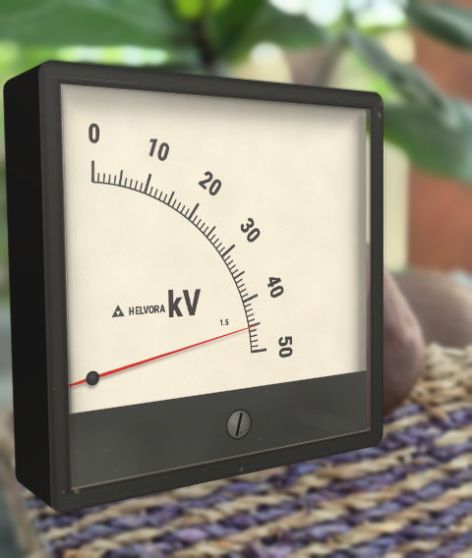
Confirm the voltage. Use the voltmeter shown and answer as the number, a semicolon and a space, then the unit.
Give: 45; kV
